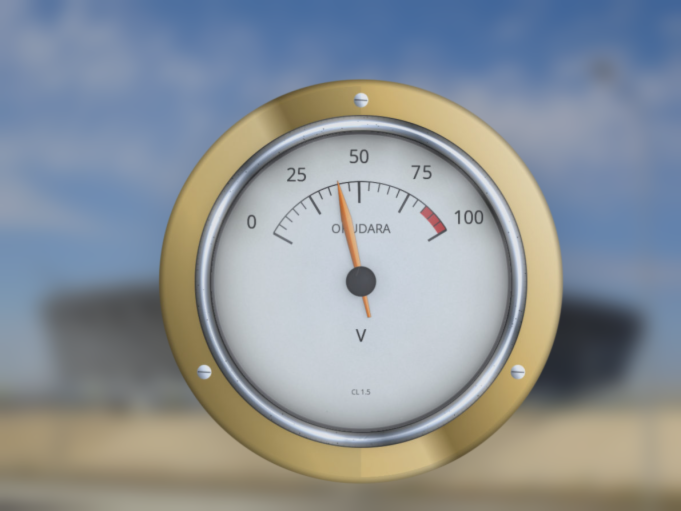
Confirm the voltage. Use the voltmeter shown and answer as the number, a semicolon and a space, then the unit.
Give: 40; V
